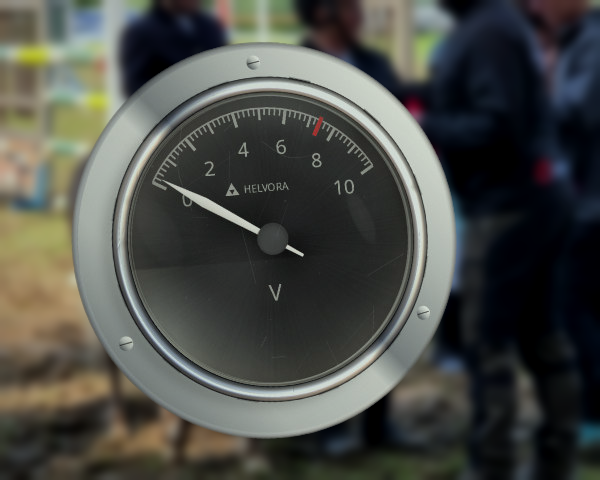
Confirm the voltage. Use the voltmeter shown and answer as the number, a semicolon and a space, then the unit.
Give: 0.2; V
